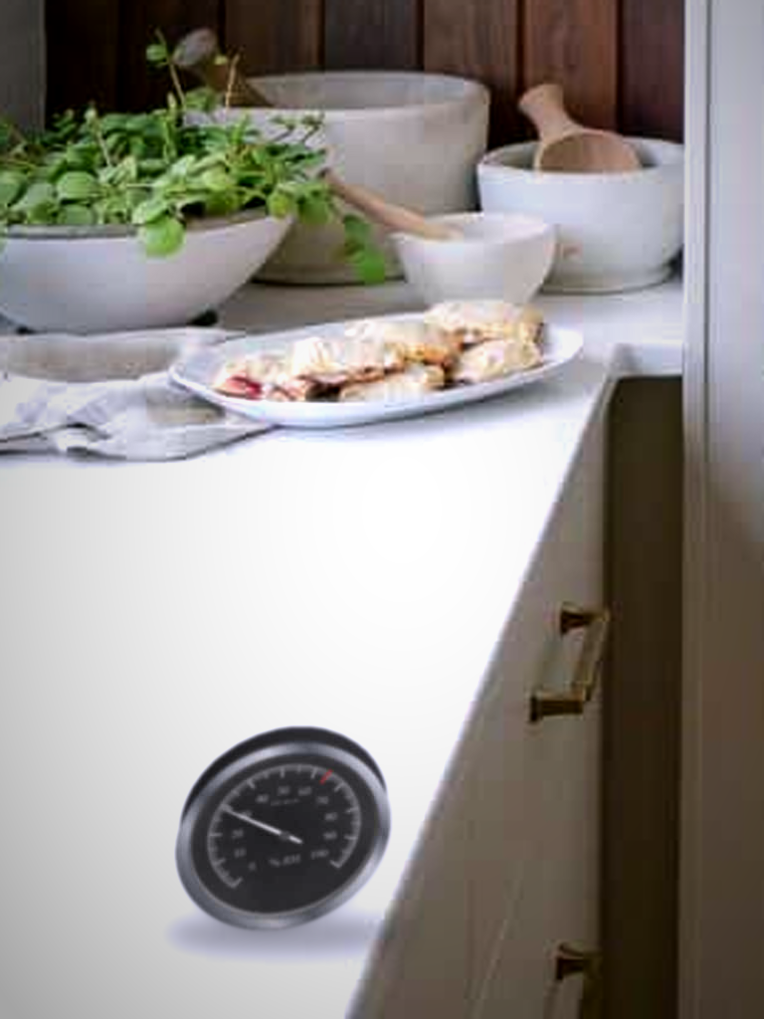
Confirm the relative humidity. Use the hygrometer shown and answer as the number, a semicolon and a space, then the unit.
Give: 30; %
